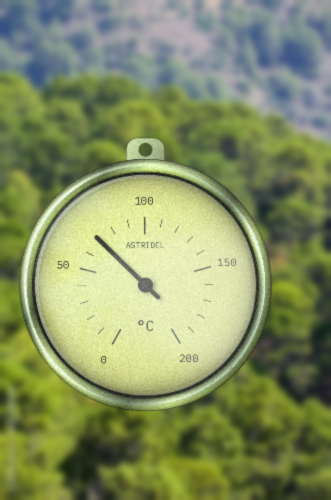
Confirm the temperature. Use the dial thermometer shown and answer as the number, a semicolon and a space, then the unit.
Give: 70; °C
